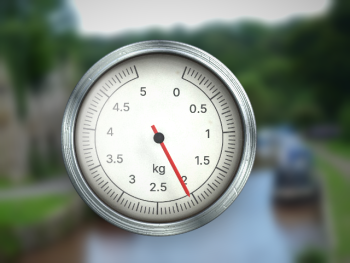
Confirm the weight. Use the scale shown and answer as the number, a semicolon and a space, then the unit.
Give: 2.05; kg
